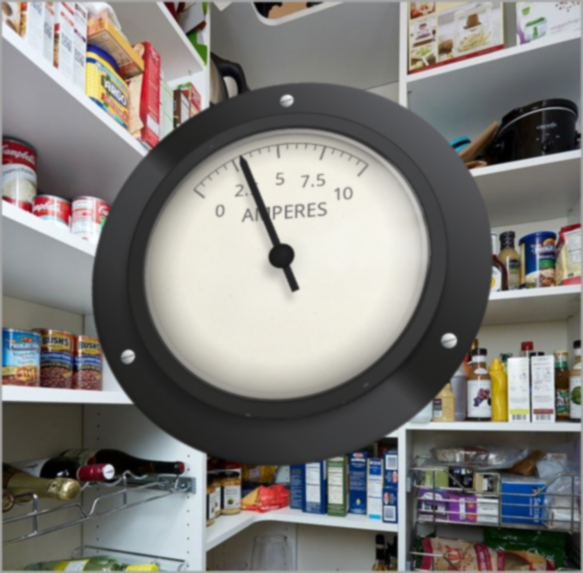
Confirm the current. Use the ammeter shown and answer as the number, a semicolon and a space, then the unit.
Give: 3; A
